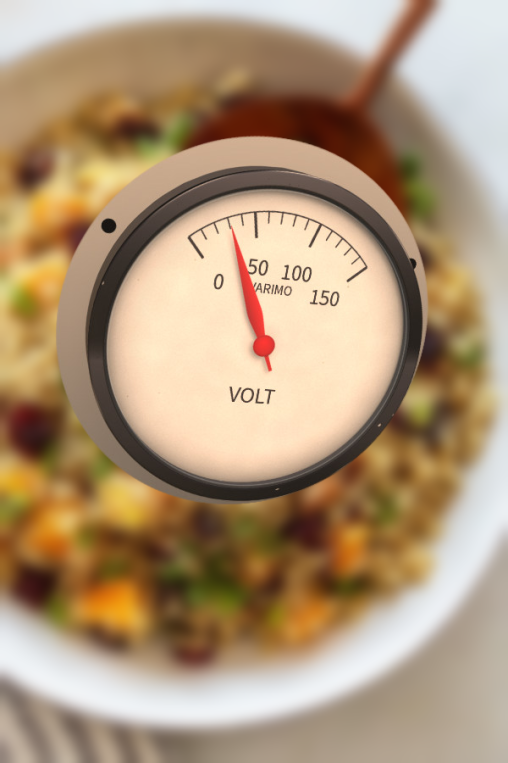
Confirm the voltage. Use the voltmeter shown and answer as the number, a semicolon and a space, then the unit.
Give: 30; V
